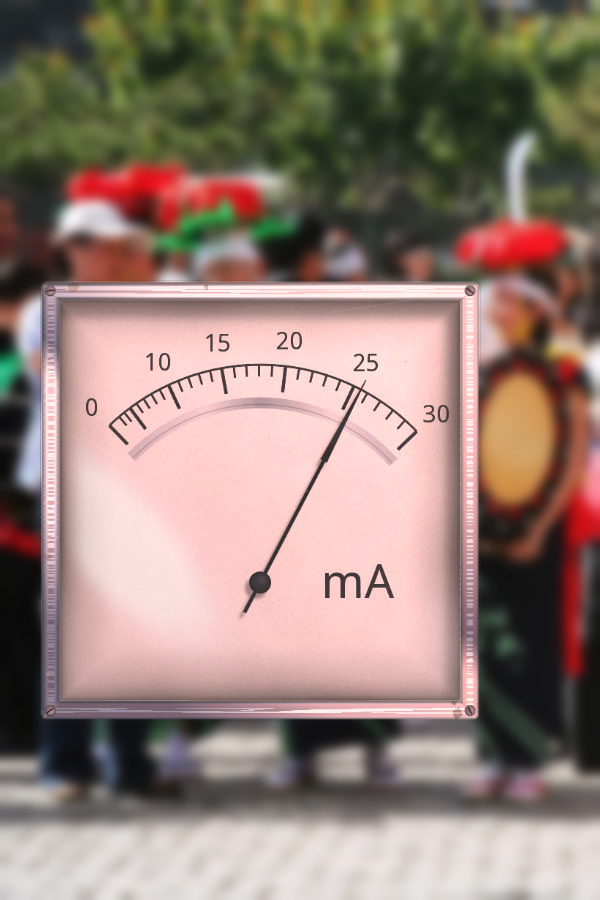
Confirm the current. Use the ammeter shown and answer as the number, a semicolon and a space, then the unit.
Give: 25.5; mA
